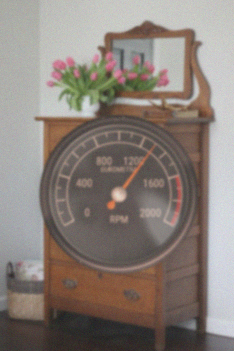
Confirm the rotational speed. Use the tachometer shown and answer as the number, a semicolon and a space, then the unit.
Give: 1300; rpm
